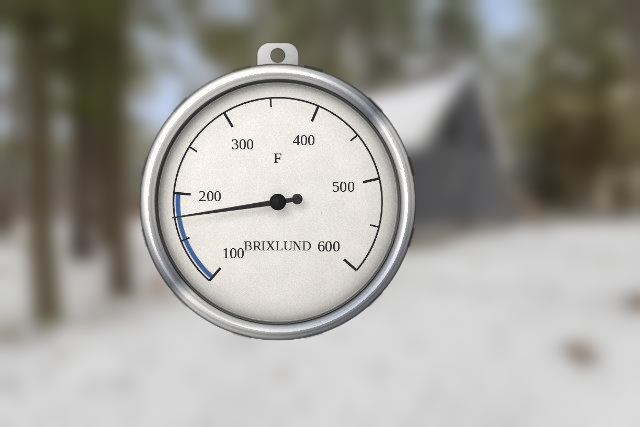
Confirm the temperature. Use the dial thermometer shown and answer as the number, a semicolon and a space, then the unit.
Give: 175; °F
